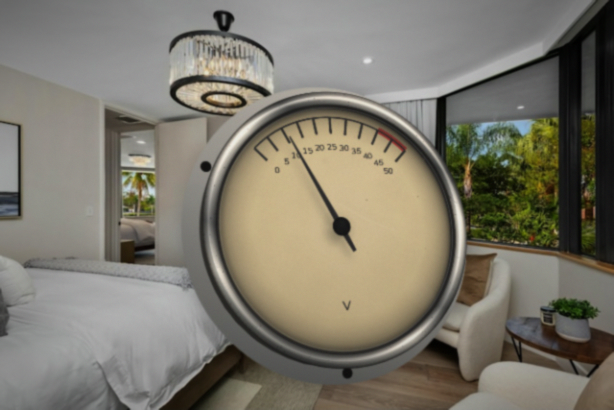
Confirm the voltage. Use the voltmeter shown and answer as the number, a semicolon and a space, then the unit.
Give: 10; V
